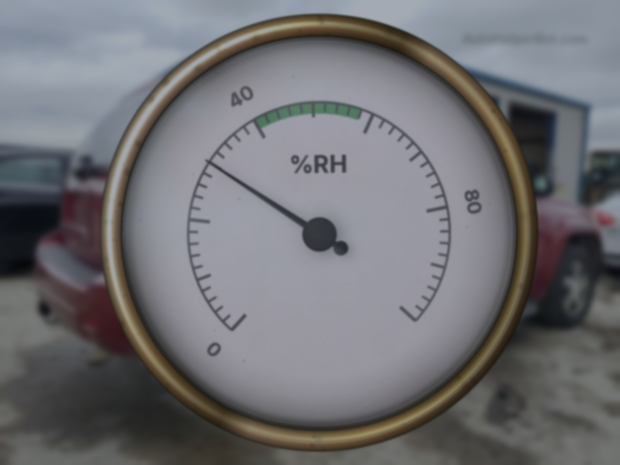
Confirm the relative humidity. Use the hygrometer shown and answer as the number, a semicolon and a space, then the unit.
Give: 30; %
